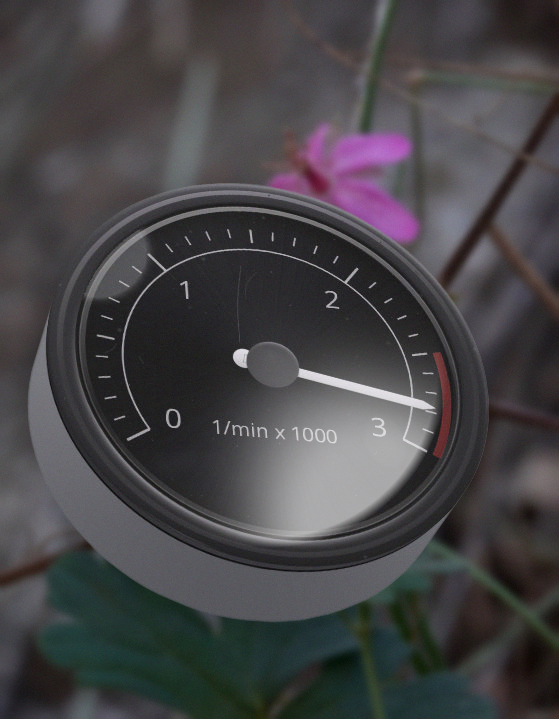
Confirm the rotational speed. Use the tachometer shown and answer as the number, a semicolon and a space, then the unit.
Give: 2800; rpm
